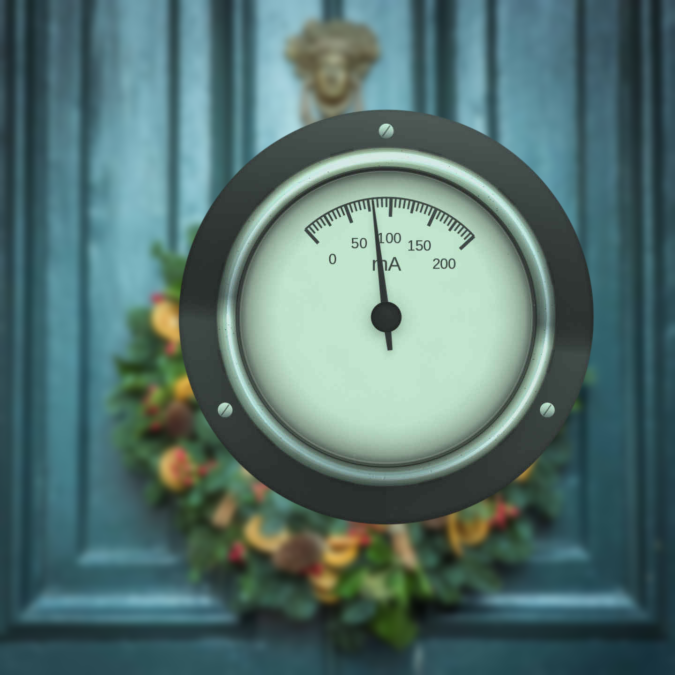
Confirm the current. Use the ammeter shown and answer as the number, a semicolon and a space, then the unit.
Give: 80; mA
